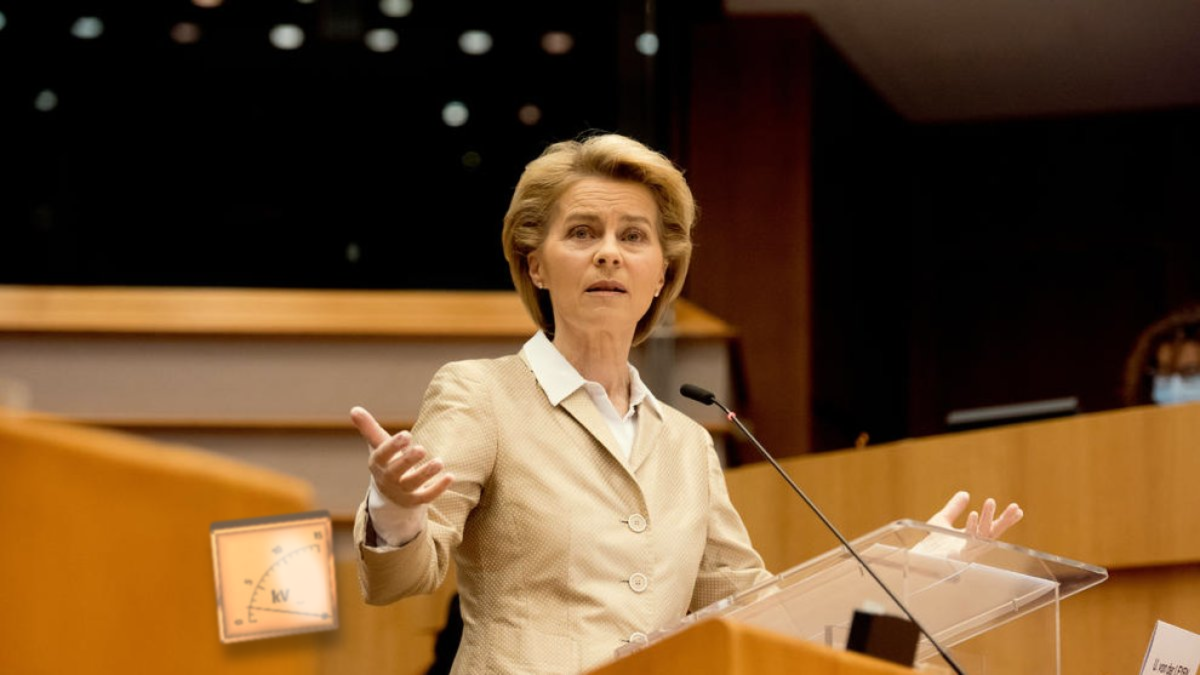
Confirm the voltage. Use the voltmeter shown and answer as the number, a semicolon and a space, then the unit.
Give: 2; kV
